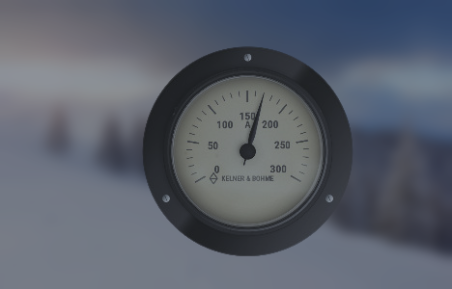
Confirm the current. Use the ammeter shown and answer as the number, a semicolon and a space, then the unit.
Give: 170; A
